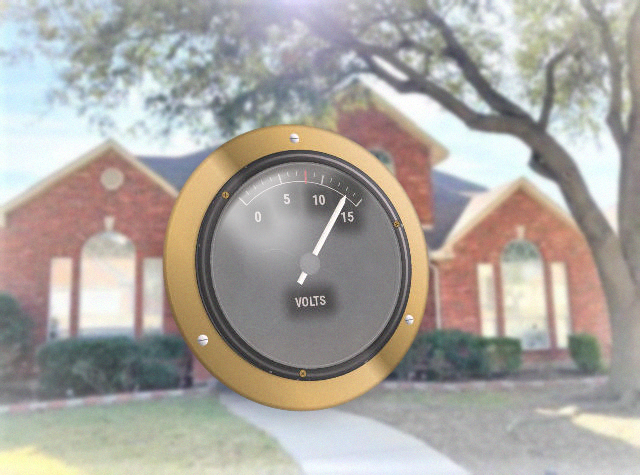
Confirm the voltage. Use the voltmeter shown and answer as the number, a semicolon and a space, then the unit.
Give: 13; V
